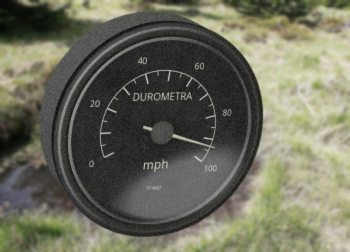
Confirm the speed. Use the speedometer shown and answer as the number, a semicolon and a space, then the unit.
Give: 92.5; mph
